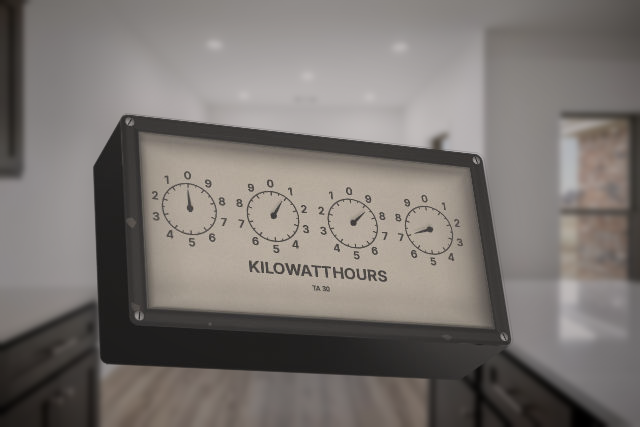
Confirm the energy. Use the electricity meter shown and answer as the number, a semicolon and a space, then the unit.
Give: 87; kWh
